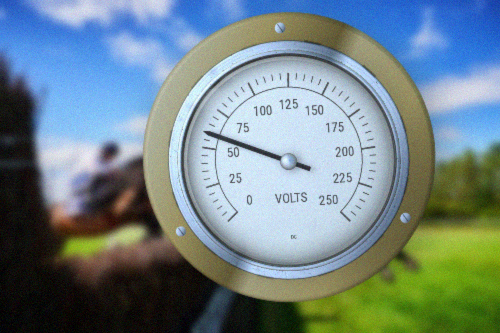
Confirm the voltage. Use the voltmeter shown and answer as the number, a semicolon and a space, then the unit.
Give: 60; V
